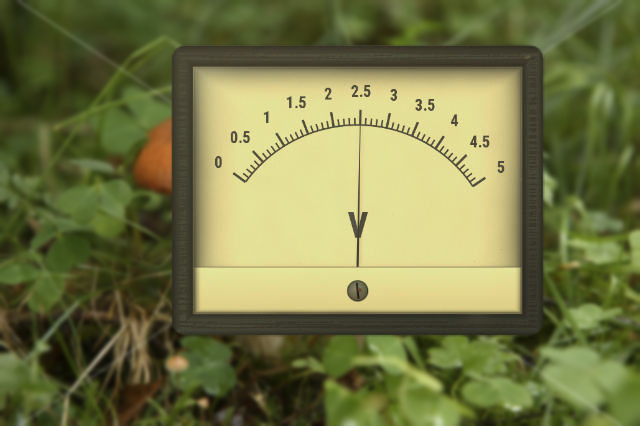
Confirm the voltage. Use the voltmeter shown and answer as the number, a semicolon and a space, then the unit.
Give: 2.5; V
